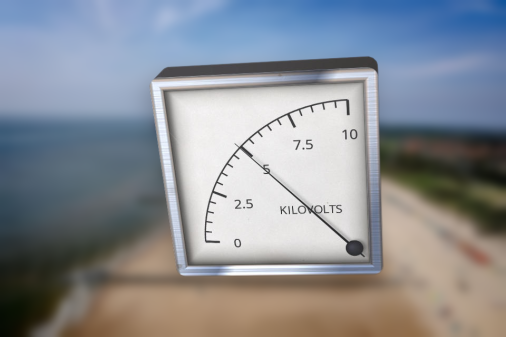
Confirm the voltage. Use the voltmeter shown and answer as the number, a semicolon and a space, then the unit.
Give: 5; kV
